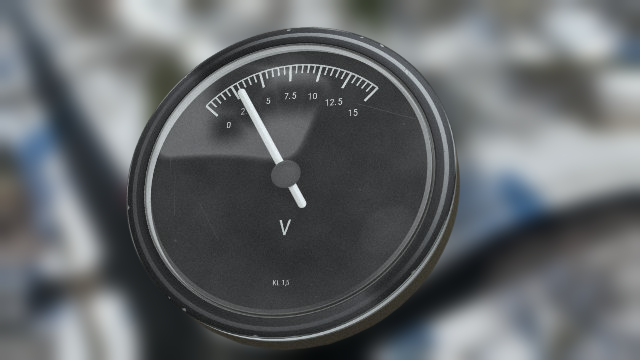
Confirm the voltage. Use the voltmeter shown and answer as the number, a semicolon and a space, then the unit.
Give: 3; V
